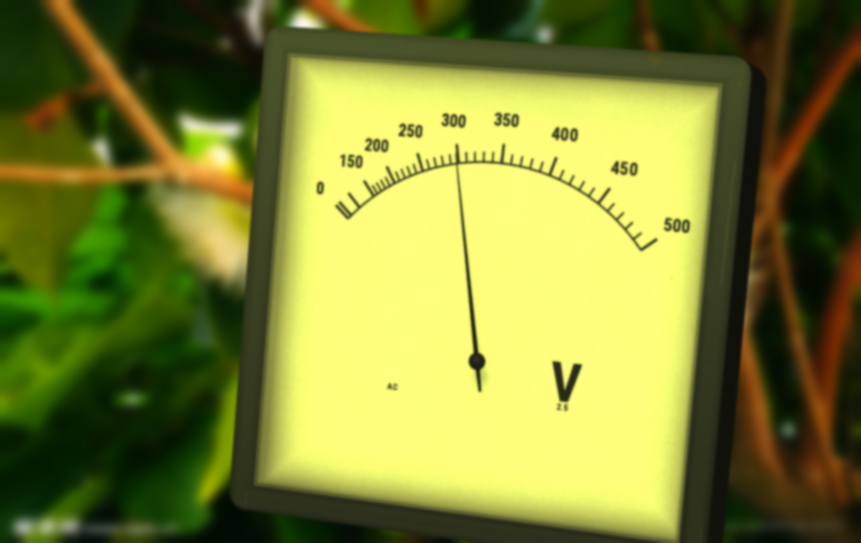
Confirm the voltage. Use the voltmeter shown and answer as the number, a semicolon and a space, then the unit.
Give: 300; V
